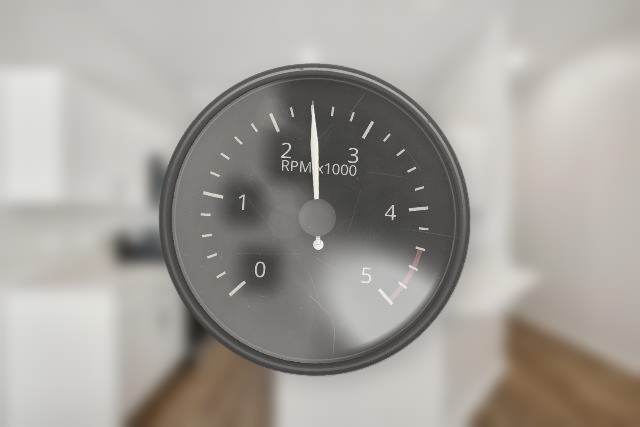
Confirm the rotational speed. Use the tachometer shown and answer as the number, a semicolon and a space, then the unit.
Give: 2400; rpm
